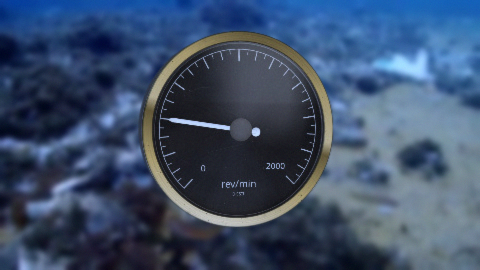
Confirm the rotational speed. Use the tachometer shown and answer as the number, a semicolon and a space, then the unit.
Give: 400; rpm
